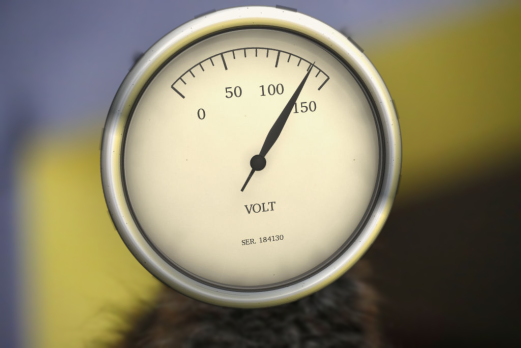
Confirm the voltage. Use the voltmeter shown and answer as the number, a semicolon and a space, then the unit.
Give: 130; V
